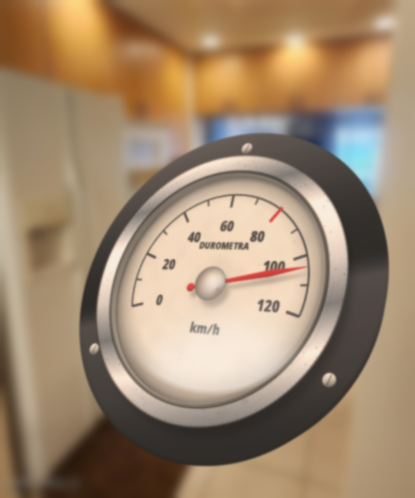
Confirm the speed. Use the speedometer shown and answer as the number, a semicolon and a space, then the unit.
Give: 105; km/h
